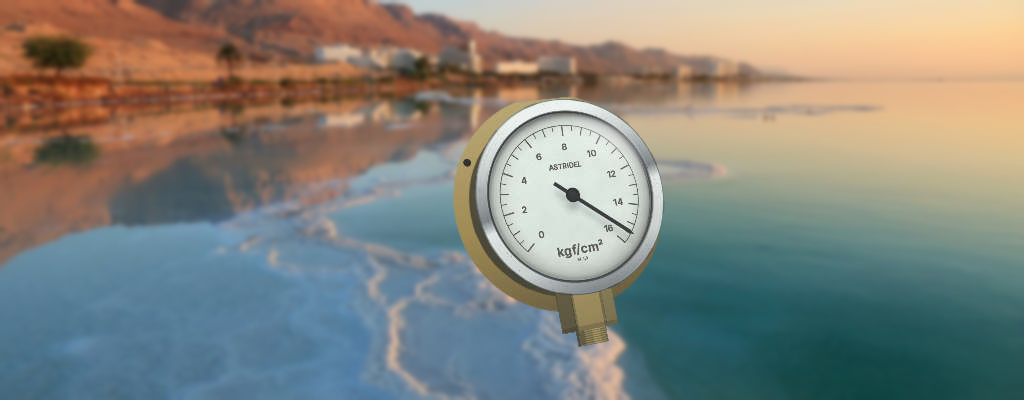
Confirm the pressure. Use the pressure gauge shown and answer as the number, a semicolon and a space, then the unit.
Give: 15.5; kg/cm²
